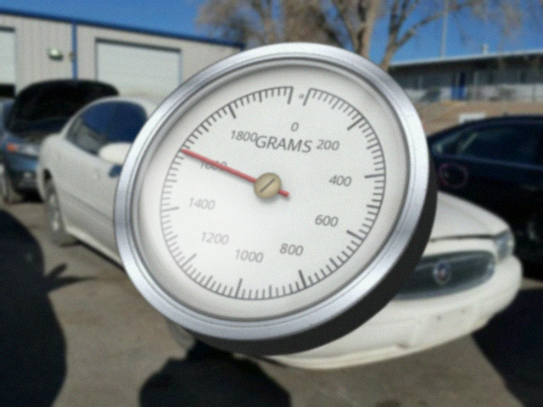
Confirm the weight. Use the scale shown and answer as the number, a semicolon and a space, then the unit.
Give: 1600; g
